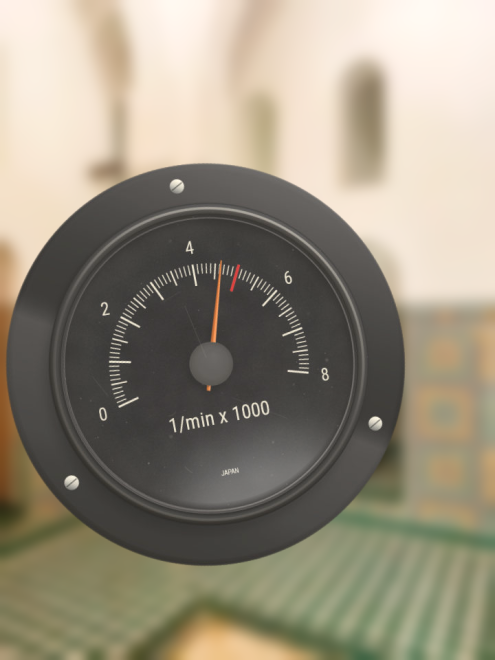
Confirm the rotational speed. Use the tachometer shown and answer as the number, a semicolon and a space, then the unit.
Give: 4600; rpm
